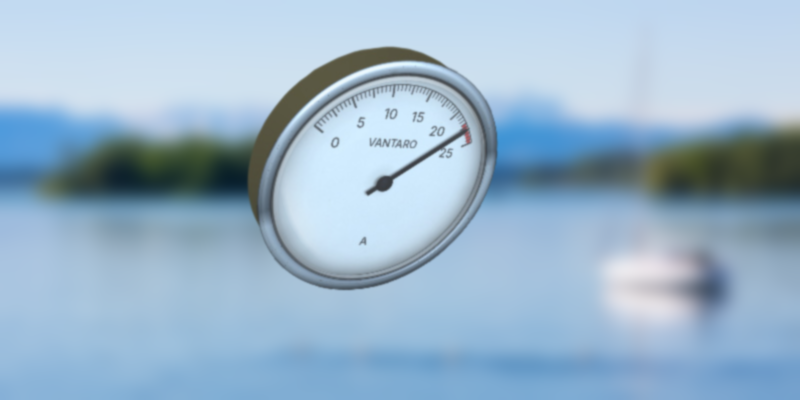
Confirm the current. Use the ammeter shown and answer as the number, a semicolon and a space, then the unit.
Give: 22.5; A
